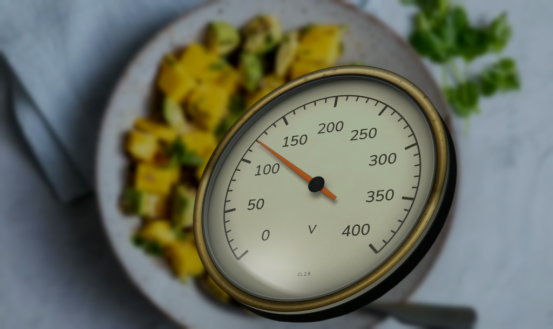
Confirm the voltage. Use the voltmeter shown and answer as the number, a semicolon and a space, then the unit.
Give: 120; V
